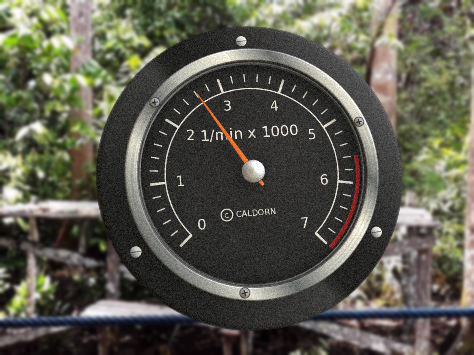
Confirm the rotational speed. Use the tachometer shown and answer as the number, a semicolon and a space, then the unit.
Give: 2600; rpm
